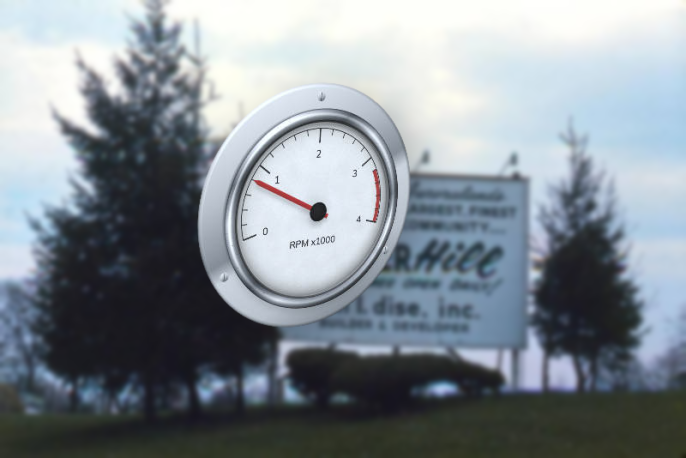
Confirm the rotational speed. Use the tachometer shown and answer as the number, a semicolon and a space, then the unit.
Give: 800; rpm
